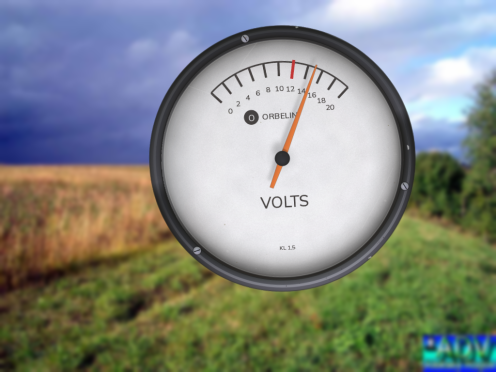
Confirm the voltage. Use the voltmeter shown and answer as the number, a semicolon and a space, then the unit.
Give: 15; V
